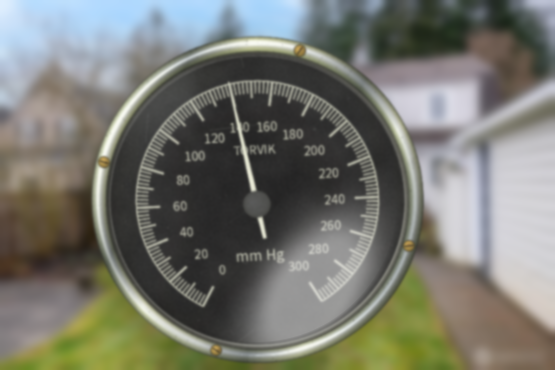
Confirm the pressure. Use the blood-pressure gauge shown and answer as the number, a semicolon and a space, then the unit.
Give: 140; mmHg
